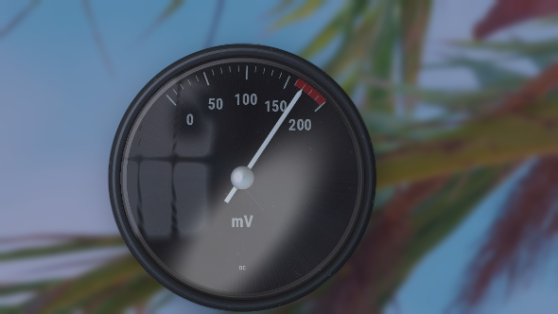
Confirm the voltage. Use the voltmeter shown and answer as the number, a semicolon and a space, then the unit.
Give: 170; mV
